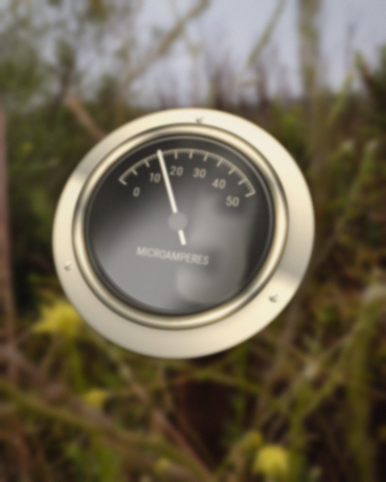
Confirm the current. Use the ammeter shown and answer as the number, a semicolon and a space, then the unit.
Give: 15; µA
